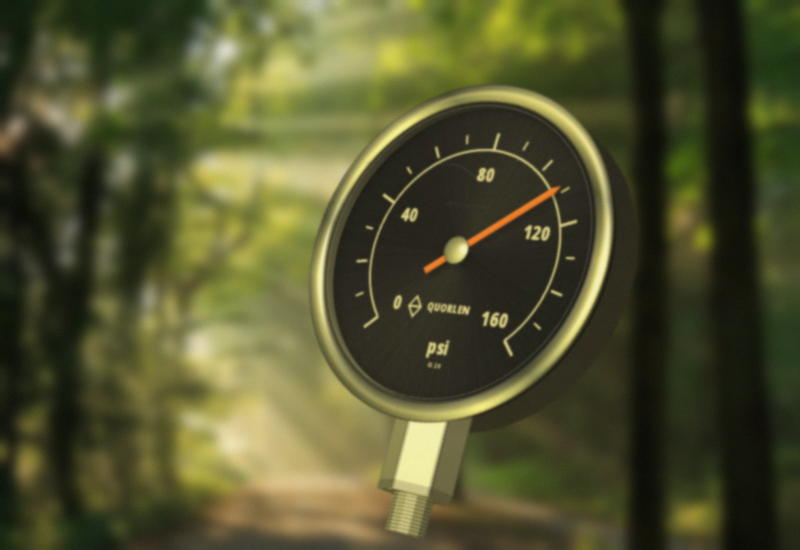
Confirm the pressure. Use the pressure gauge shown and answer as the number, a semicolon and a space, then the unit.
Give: 110; psi
